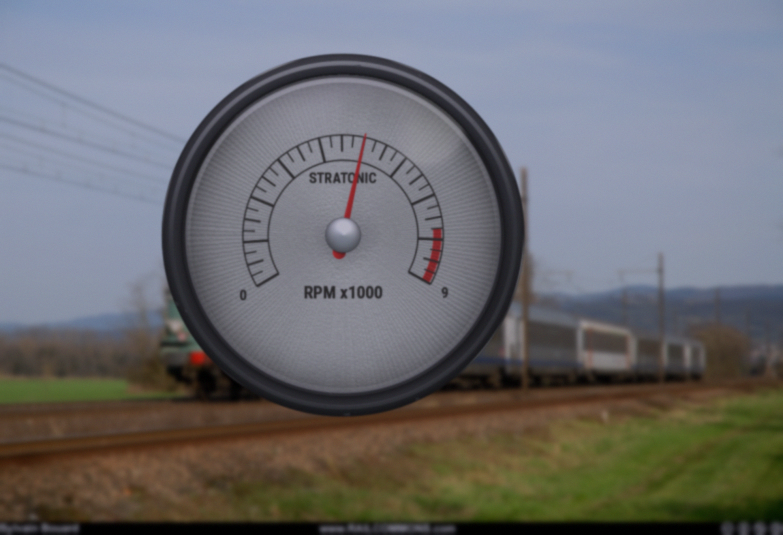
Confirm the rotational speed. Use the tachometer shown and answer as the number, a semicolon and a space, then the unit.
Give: 5000; rpm
